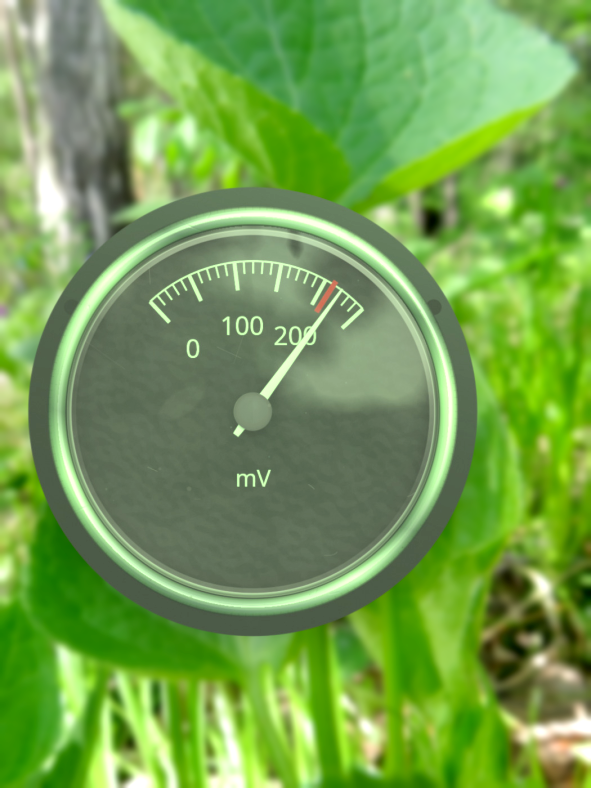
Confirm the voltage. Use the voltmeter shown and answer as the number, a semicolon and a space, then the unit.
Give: 220; mV
